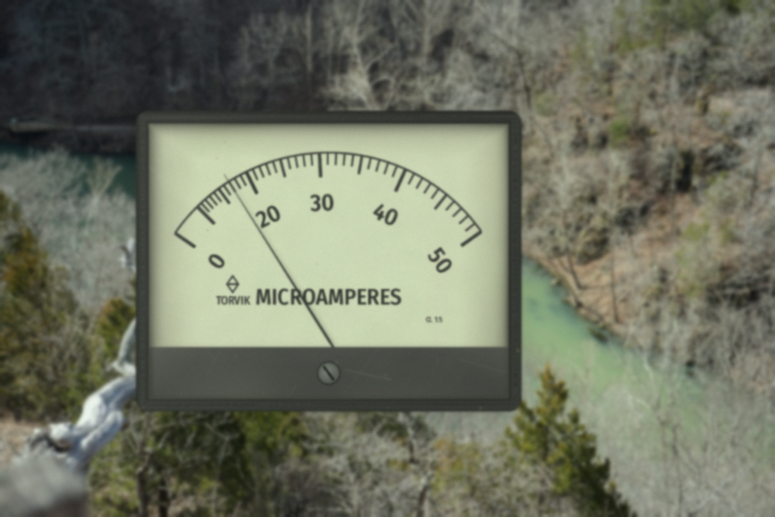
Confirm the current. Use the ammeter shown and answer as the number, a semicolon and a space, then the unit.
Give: 17; µA
